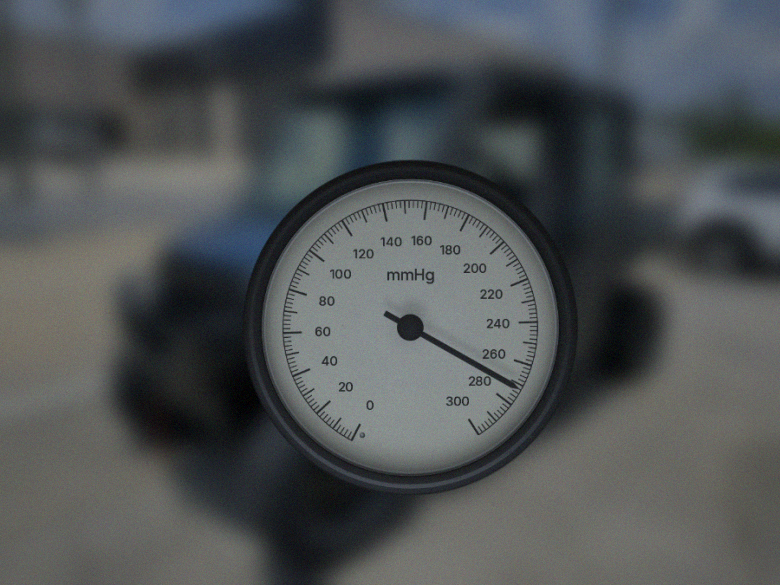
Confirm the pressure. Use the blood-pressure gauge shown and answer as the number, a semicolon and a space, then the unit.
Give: 272; mmHg
